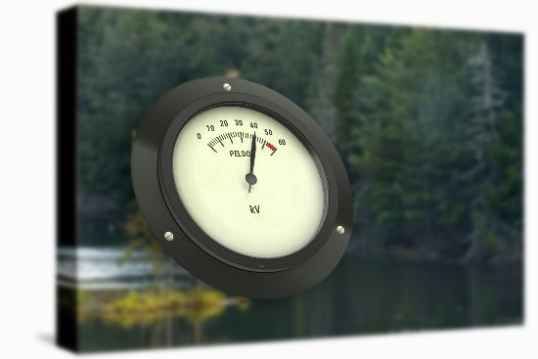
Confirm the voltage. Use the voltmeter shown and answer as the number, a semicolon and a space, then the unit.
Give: 40; kV
